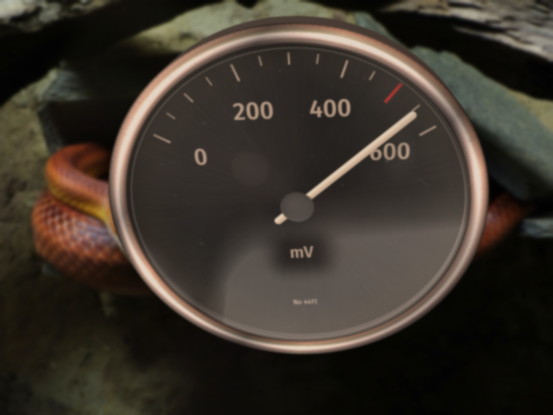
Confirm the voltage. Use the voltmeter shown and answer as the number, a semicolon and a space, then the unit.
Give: 550; mV
